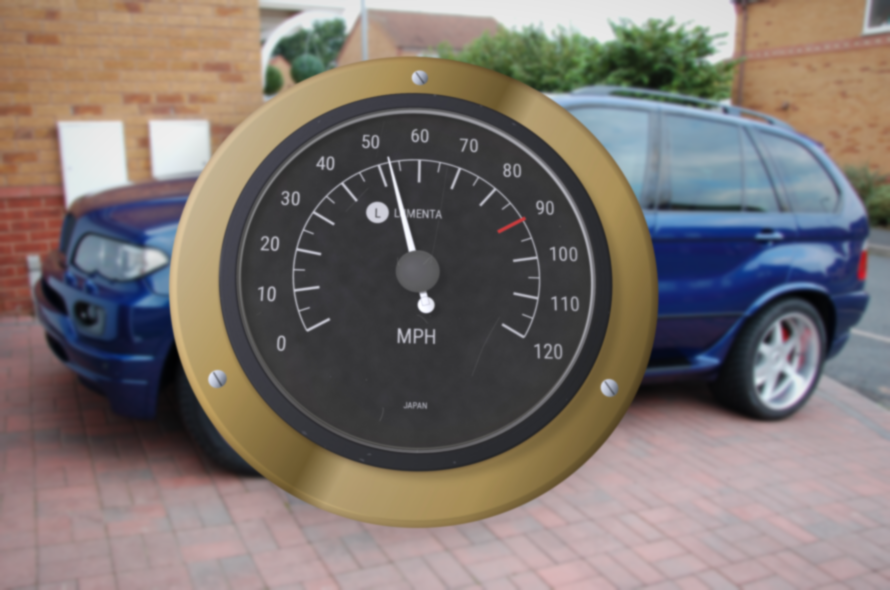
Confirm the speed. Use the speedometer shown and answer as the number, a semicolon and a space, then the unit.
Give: 52.5; mph
